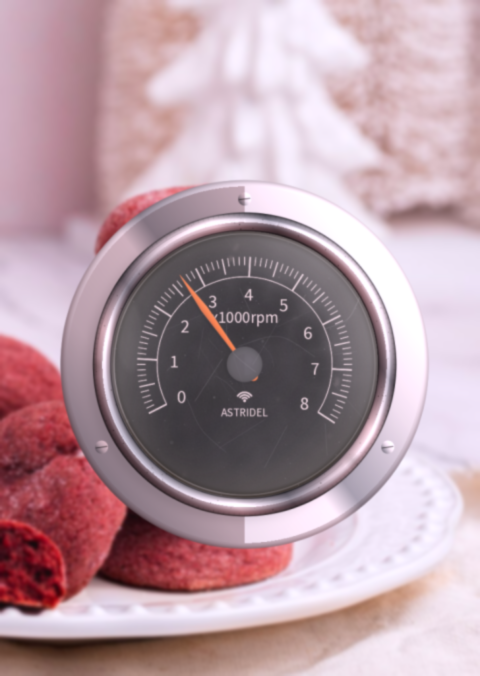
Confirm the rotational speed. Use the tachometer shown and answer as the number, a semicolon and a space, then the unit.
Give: 2700; rpm
